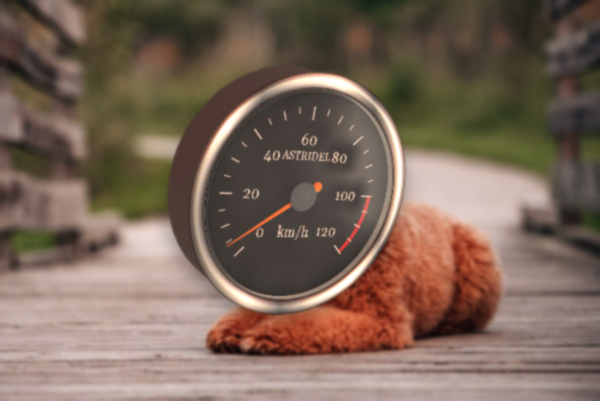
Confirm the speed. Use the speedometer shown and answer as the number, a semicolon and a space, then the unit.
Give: 5; km/h
